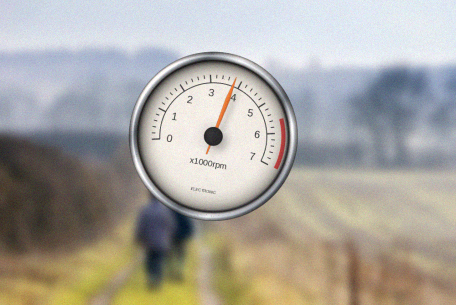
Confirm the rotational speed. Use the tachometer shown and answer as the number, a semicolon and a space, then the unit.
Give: 3800; rpm
